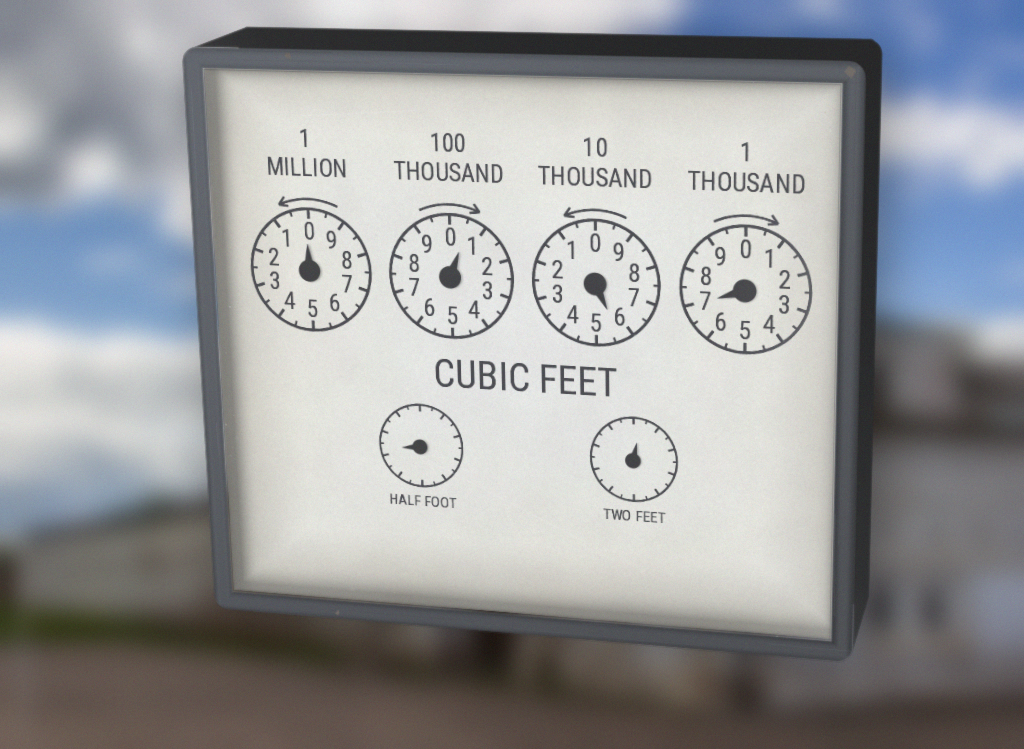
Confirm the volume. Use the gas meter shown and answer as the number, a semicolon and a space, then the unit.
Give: 5700; ft³
